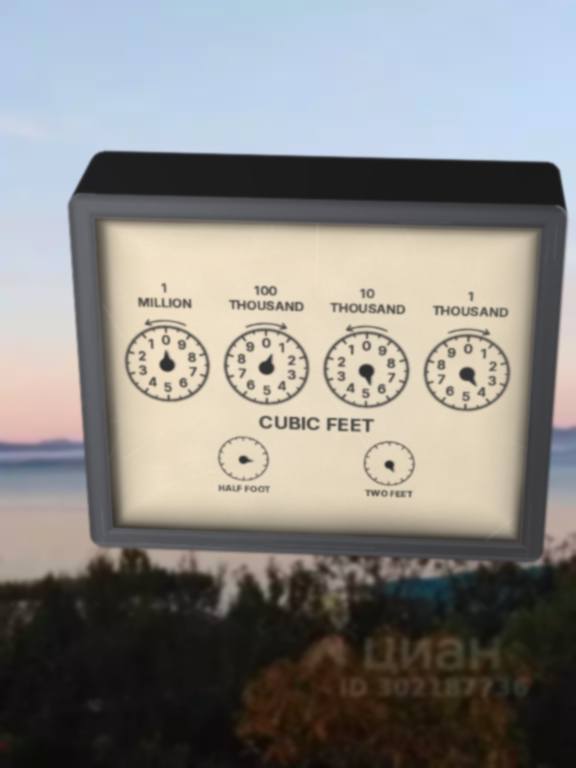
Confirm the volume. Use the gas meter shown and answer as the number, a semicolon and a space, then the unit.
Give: 5400; ft³
